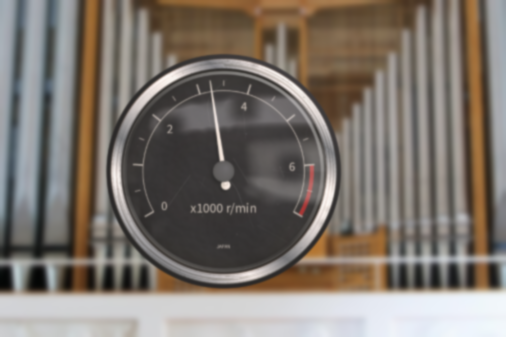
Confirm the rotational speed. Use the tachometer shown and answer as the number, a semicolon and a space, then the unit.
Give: 3250; rpm
